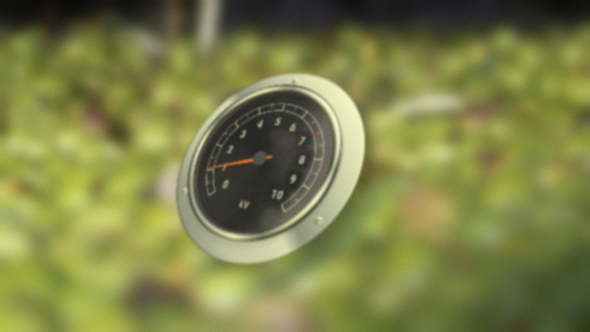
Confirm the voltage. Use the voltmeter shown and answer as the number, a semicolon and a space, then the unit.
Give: 1; kV
